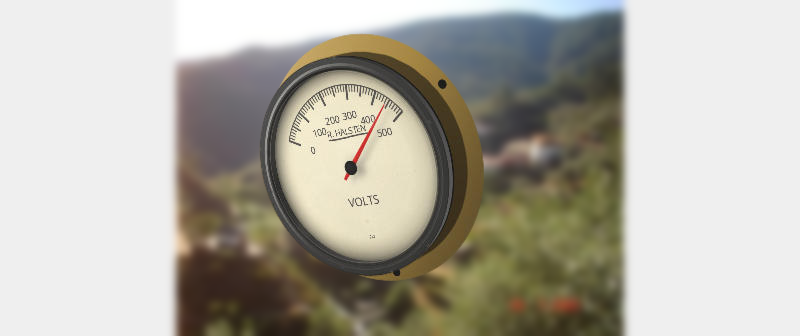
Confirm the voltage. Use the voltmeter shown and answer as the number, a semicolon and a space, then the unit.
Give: 450; V
